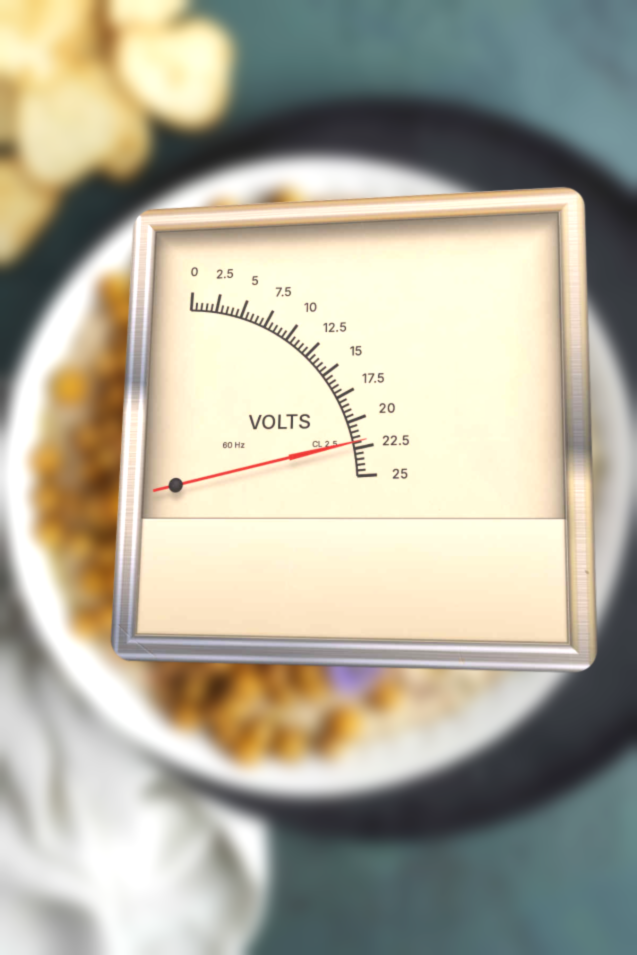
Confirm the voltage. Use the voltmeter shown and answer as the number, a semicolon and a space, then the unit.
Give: 22; V
